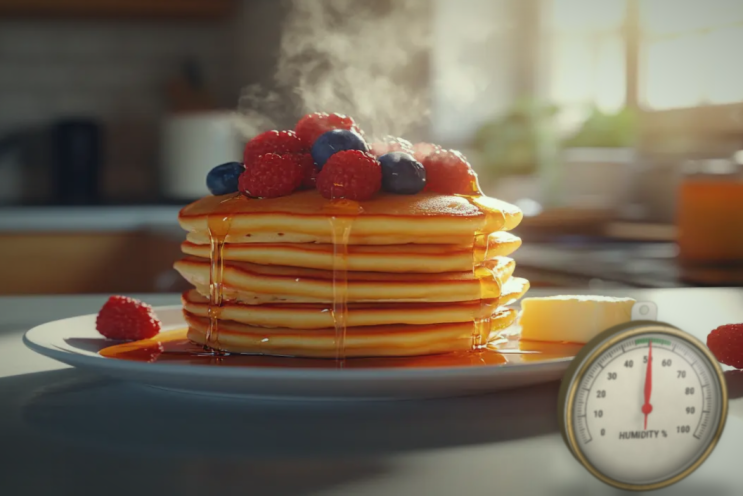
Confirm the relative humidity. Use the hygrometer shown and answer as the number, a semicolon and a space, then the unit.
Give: 50; %
